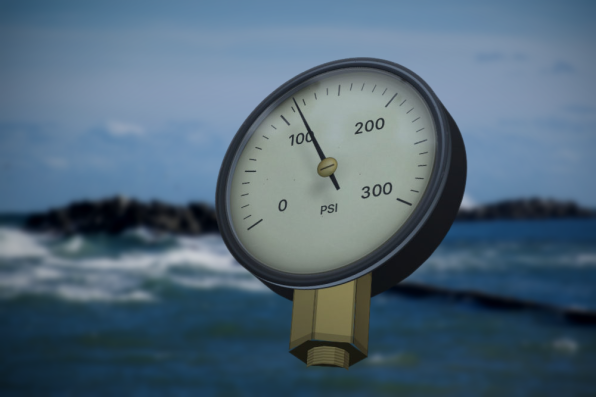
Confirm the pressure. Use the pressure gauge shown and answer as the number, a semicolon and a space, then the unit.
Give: 115; psi
